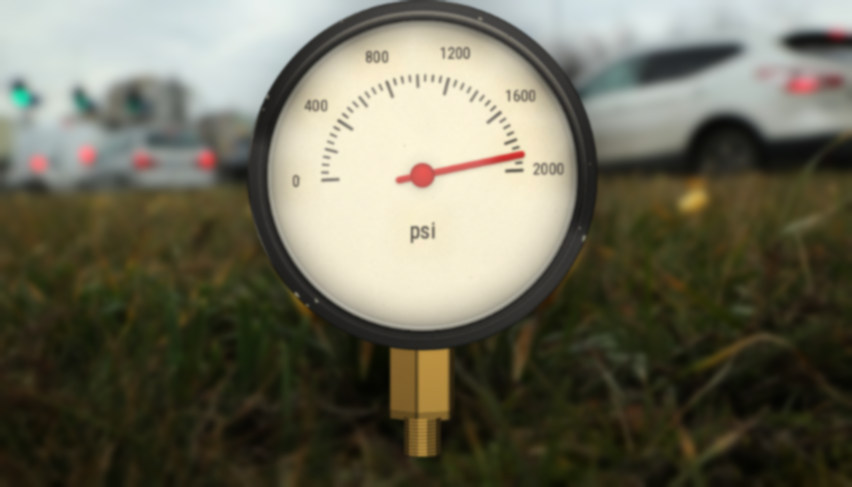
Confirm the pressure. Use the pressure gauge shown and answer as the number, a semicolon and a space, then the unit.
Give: 1900; psi
